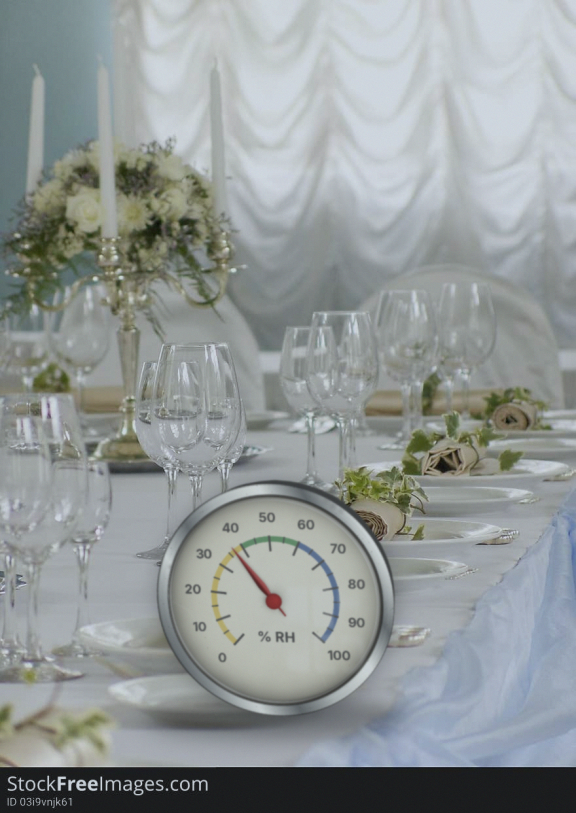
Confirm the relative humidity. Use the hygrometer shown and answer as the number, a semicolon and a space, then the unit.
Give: 37.5; %
